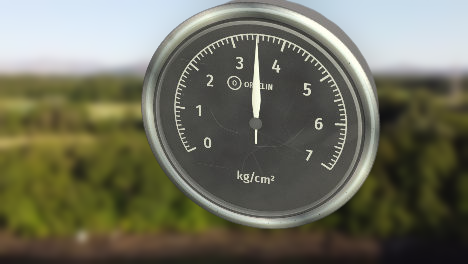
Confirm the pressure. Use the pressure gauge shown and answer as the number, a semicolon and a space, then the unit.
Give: 3.5; kg/cm²
